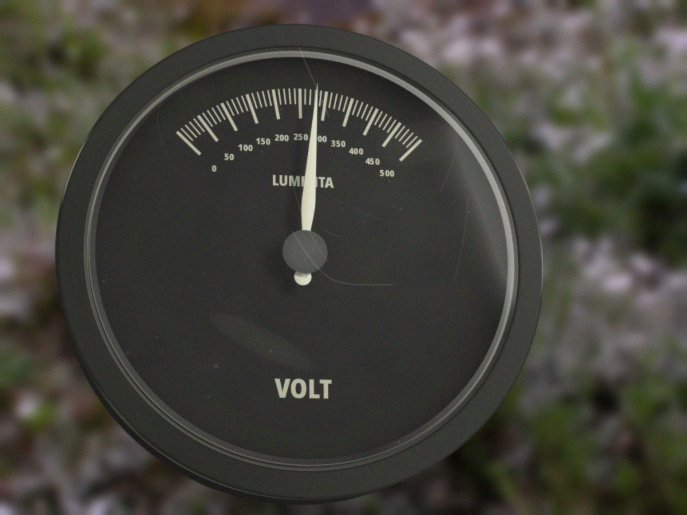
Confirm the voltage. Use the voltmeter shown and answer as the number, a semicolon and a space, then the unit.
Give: 280; V
